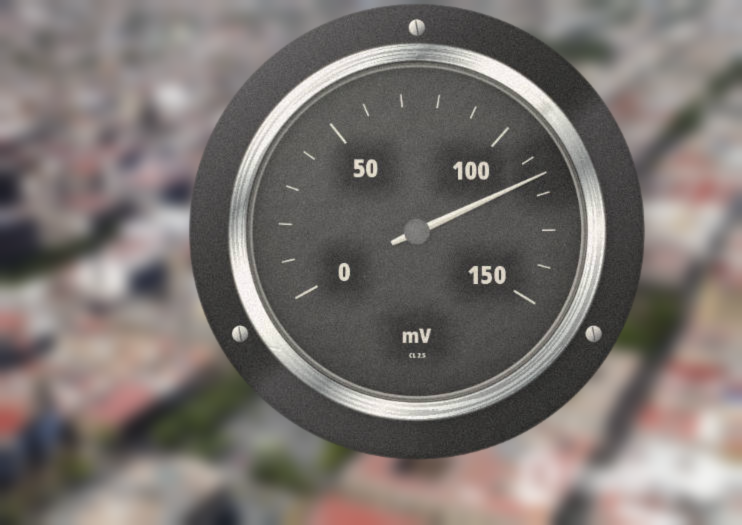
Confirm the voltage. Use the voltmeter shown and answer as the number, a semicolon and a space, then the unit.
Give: 115; mV
